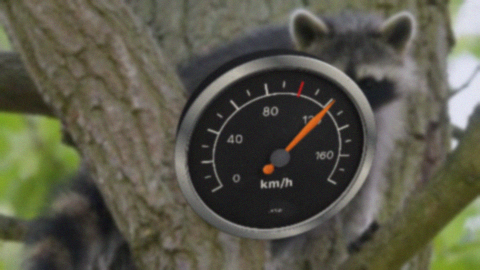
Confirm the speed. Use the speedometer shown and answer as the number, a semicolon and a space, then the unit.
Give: 120; km/h
